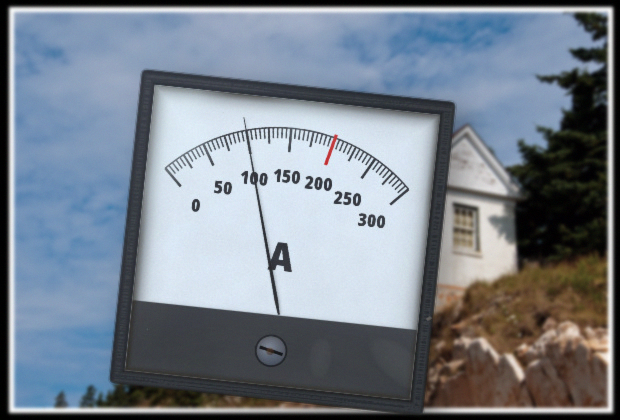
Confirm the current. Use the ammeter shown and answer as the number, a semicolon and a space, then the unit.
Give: 100; A
